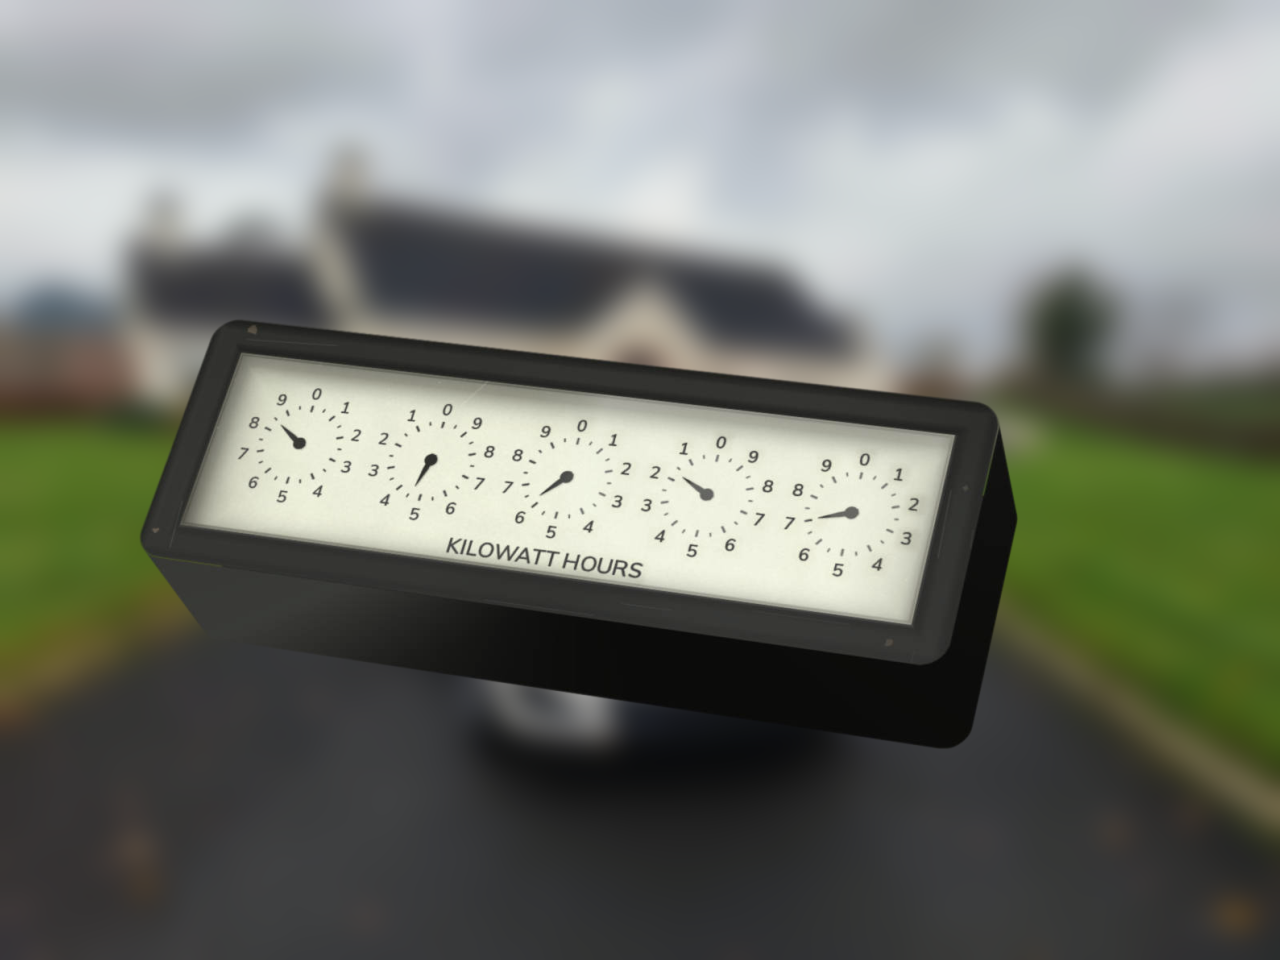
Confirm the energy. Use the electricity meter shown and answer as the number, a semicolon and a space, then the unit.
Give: 84617; kWh
